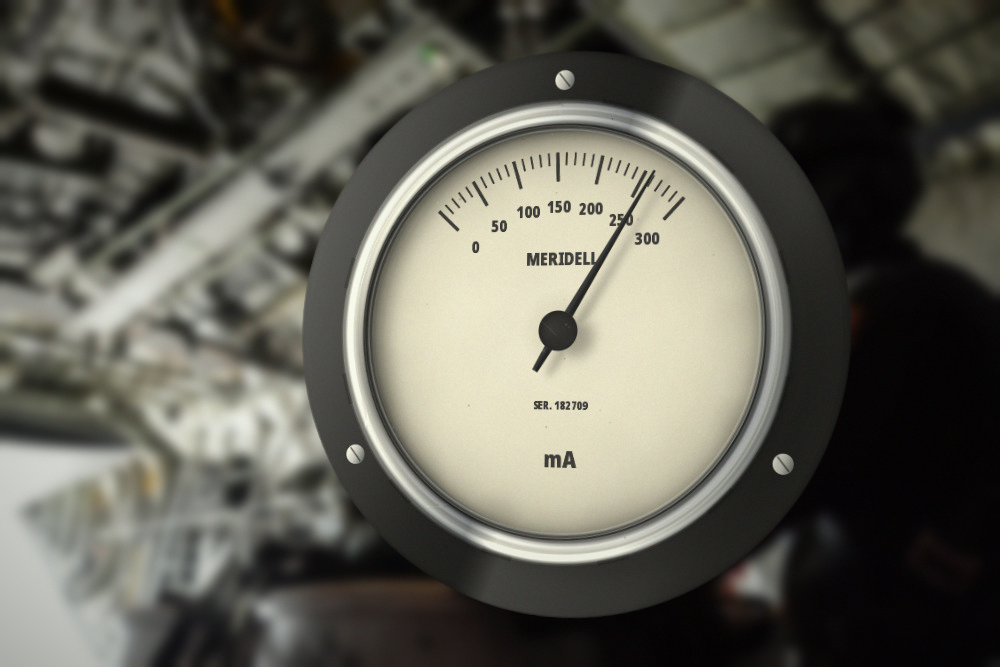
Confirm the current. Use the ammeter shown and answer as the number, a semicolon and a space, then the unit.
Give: 260; mA
